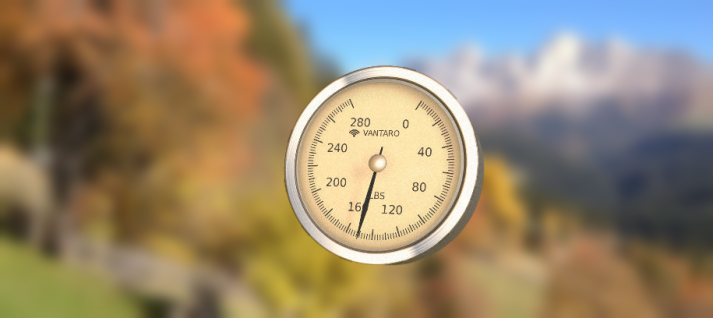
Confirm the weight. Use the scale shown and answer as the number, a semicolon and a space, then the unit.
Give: 150; lb
